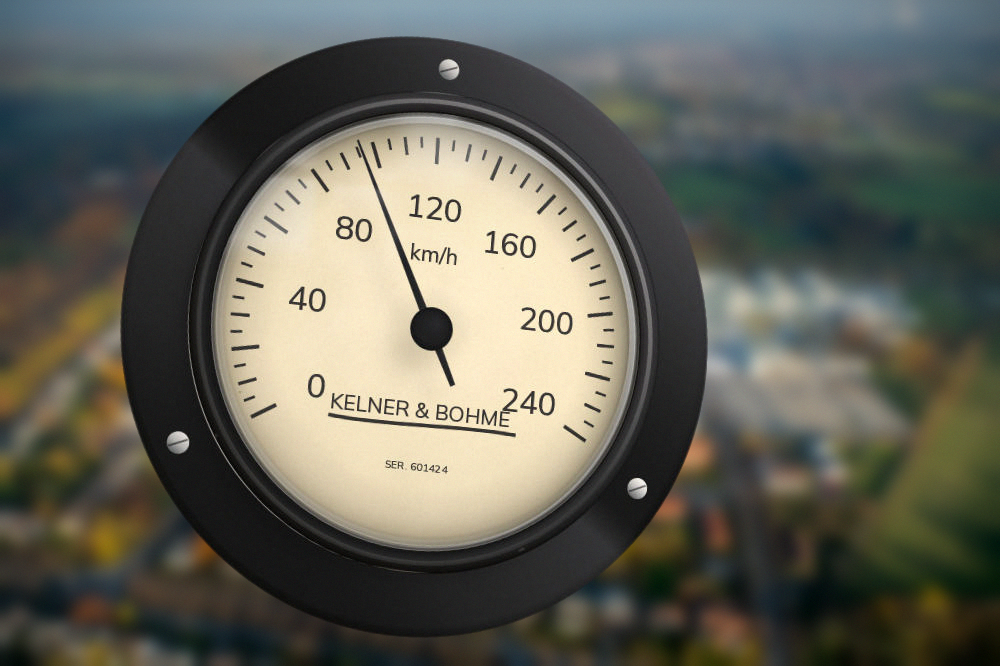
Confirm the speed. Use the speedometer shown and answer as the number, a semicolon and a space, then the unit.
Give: 95; km/h
